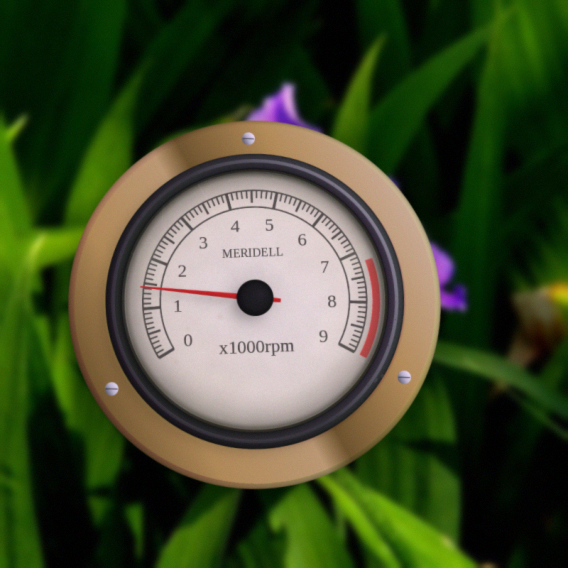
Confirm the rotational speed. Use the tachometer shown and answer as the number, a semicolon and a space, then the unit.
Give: 1400; rpm
